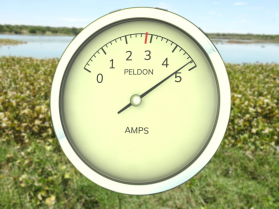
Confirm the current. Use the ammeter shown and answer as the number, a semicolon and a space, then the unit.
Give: 4.8; A
